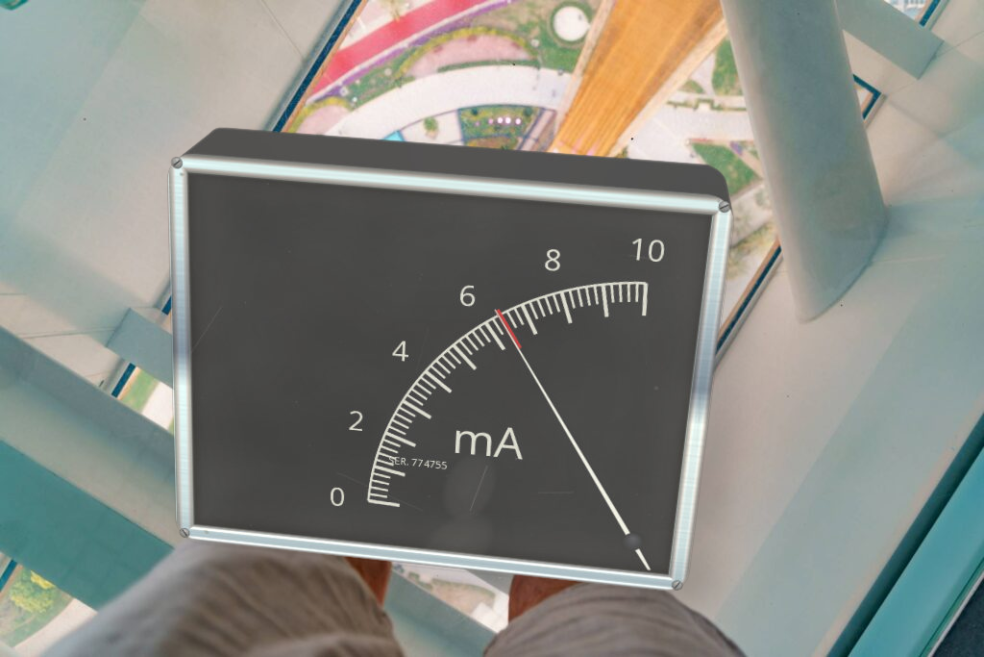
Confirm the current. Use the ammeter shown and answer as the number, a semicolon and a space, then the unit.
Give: 6.4; mA
